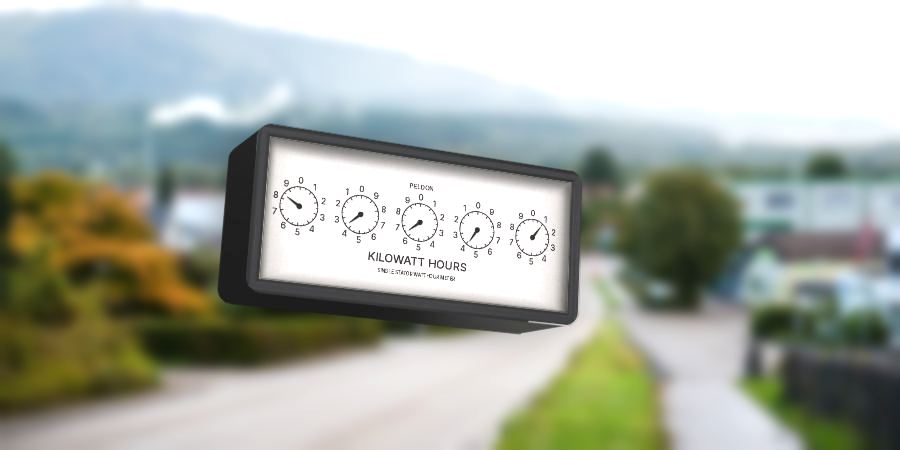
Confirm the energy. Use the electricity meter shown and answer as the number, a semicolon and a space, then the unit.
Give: 83641; kWh
